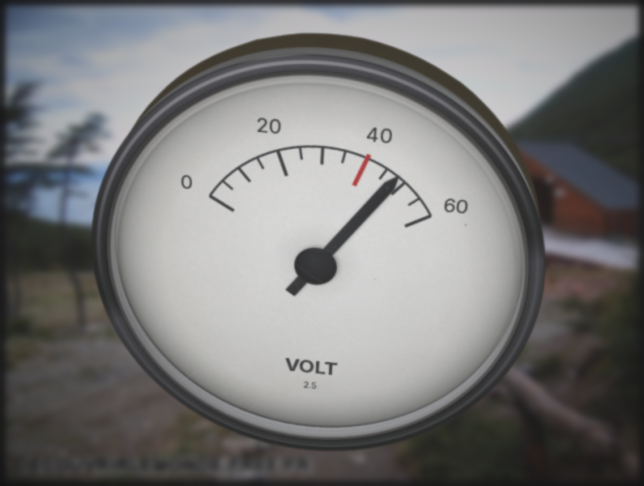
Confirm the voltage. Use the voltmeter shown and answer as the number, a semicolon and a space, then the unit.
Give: 47.5; V
